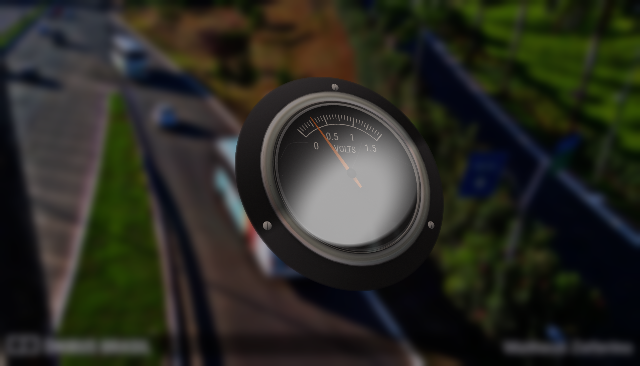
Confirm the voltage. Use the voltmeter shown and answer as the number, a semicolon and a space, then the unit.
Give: 0.25; V
